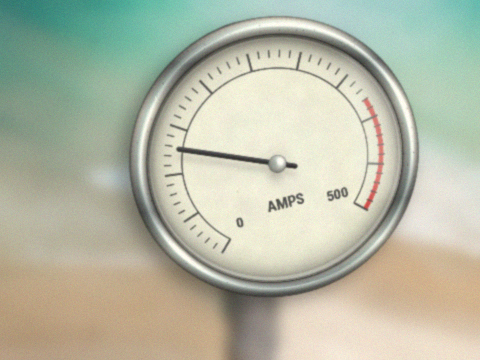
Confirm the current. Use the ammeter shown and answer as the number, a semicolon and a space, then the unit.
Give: 130; A
